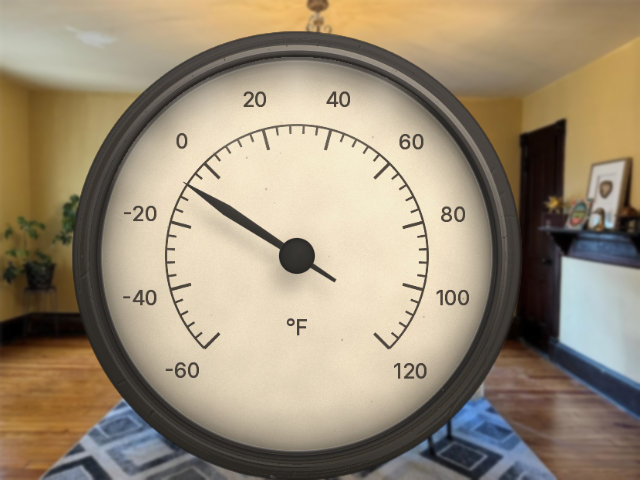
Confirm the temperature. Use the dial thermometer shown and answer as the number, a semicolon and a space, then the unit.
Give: -8; °F
